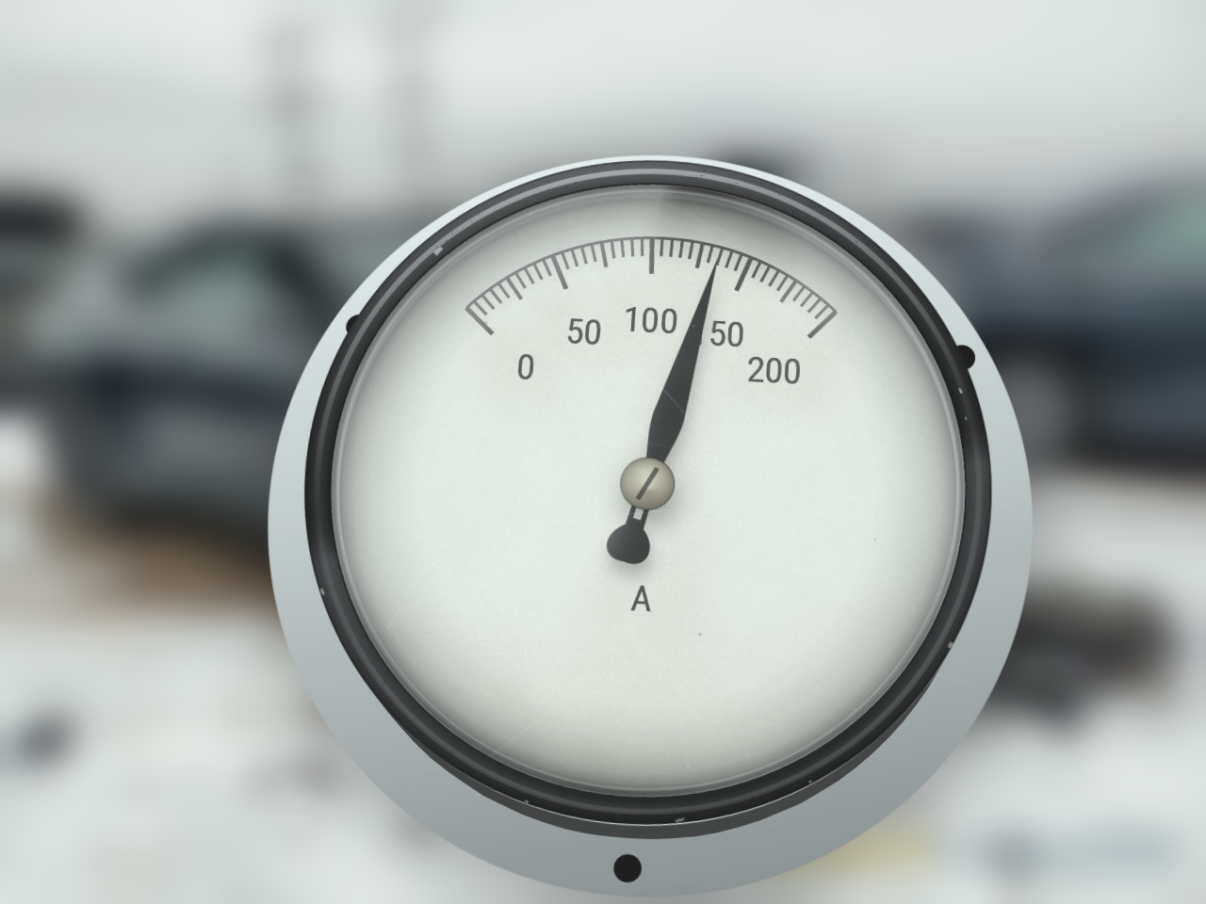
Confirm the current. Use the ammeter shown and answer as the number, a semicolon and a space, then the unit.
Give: 135; A
